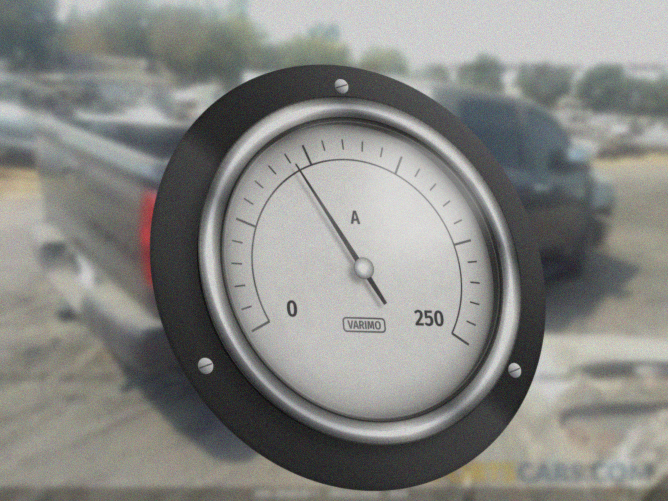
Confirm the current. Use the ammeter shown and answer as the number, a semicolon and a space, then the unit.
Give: 90; A
